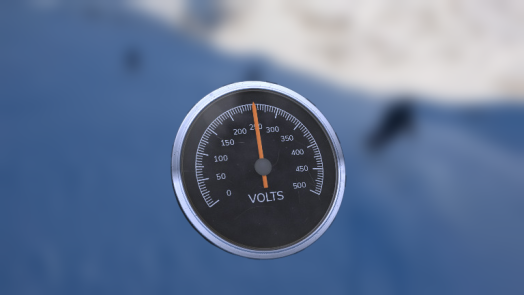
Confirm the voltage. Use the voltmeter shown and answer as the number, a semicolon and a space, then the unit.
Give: 250; V
